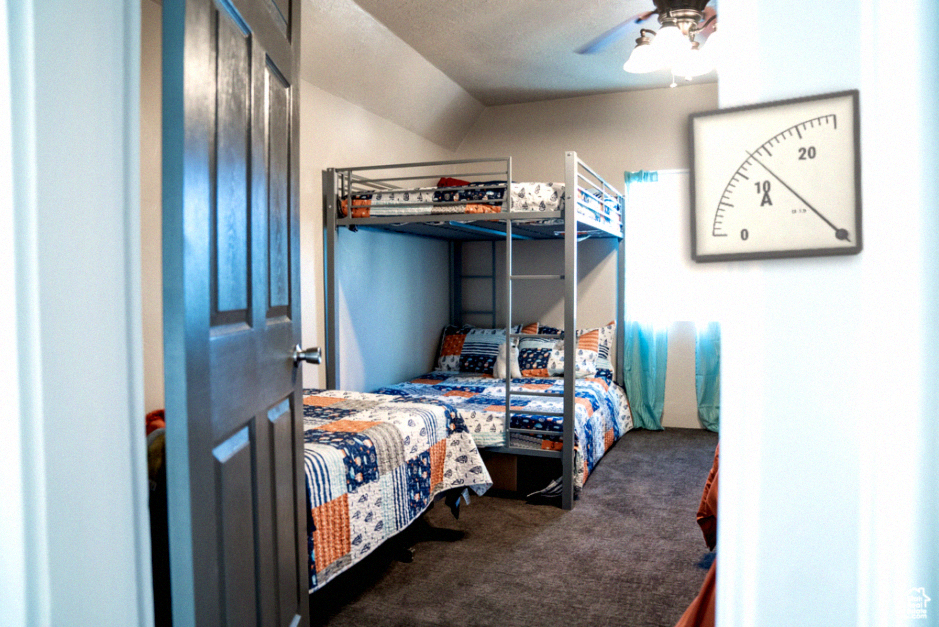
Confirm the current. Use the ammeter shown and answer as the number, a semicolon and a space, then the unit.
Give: 13; A
